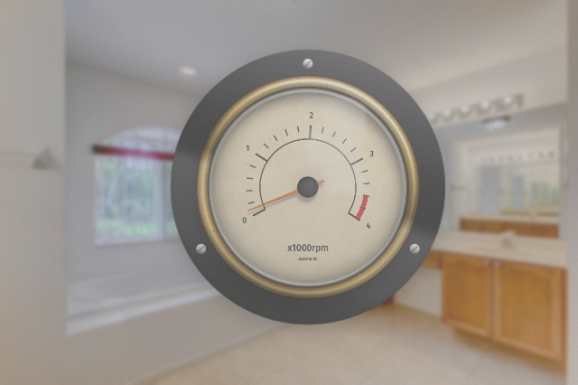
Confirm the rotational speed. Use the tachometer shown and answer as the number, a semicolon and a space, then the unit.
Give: 100; rpm
